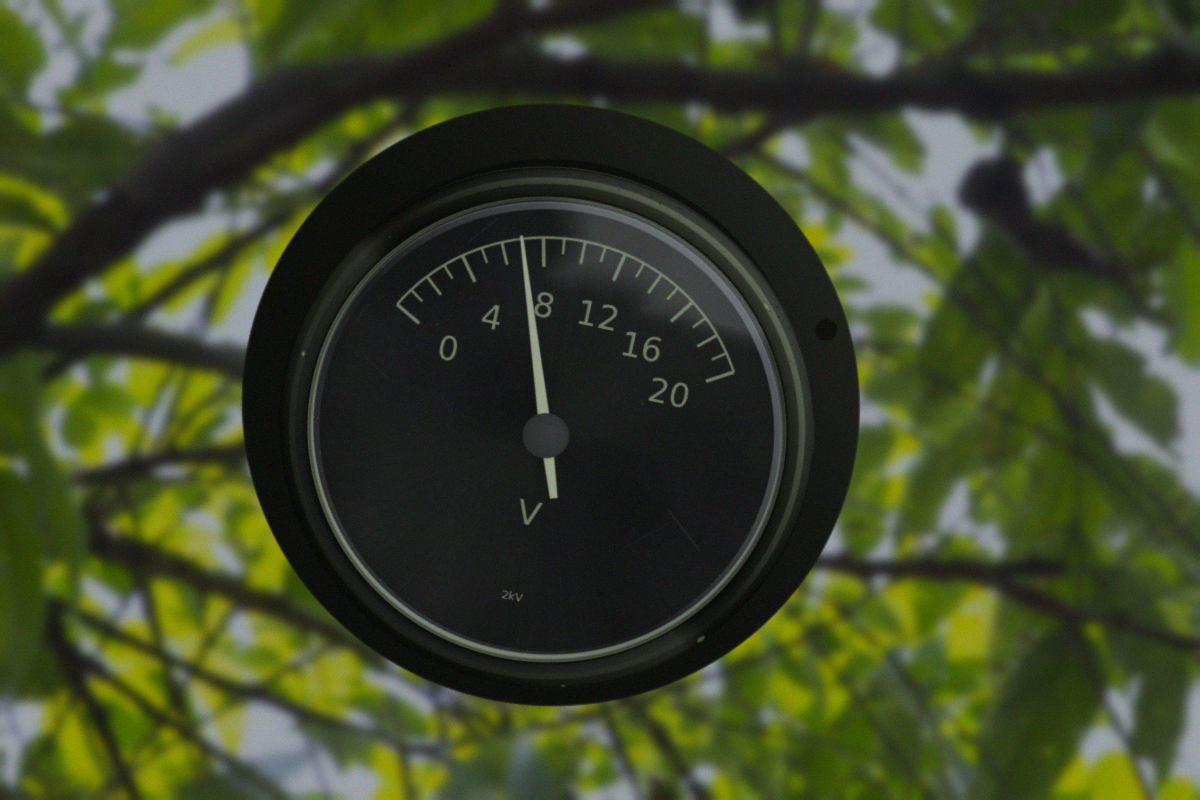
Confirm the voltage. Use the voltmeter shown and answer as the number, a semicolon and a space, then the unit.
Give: 7; V
